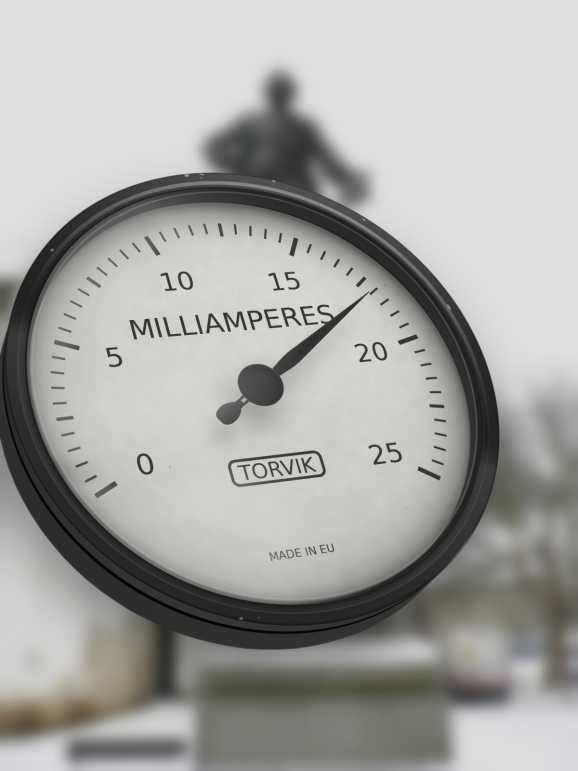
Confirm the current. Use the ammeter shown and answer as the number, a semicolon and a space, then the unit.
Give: 18; mA
